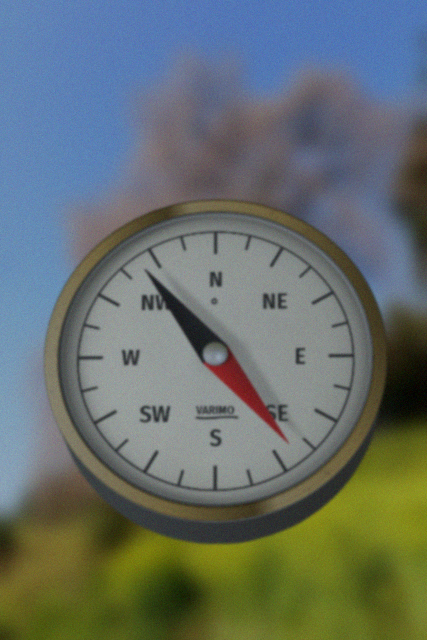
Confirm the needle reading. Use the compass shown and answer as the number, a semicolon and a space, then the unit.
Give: 142.5; °
